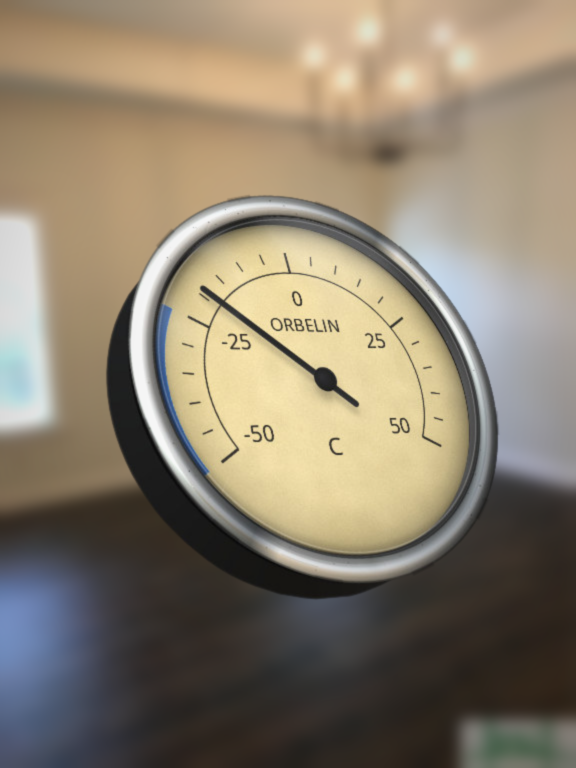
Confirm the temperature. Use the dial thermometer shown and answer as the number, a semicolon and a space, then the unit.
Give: -20; °C
